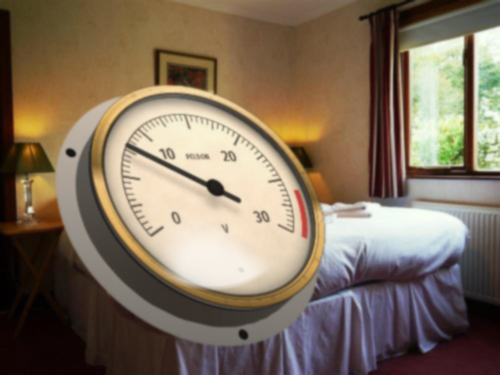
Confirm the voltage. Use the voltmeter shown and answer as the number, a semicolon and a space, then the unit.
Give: 7.5; V
